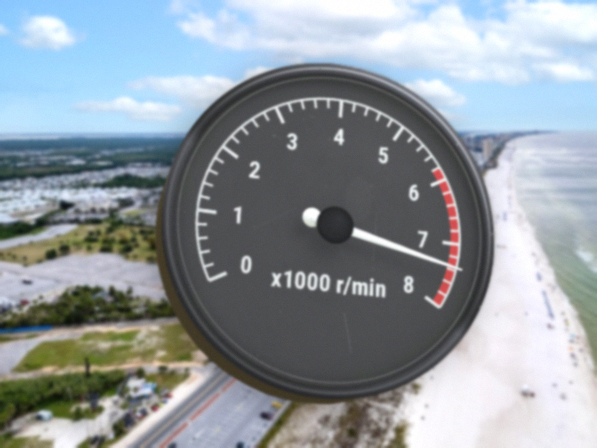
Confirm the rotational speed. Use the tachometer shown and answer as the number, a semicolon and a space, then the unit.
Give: 7400; rpm
